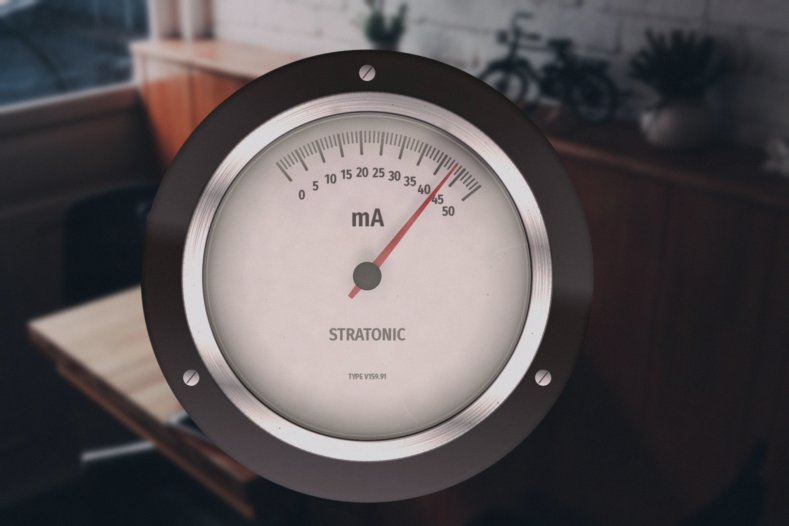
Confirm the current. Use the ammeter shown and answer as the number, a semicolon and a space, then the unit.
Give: 43; mA
